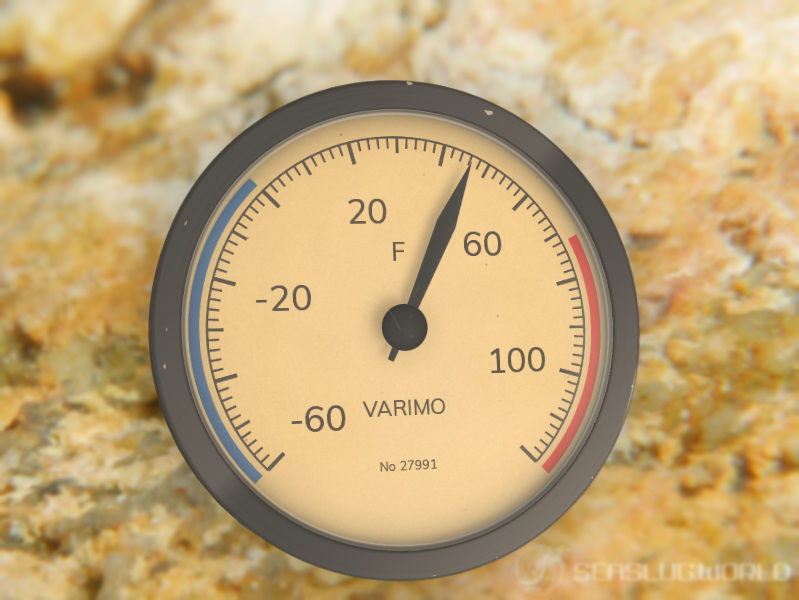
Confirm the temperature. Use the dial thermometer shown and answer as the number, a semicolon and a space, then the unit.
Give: 46; °F
